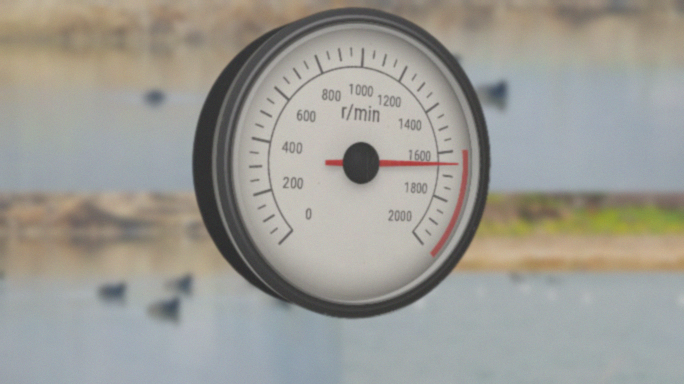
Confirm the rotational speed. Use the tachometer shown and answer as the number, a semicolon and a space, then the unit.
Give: 1650; rpm
